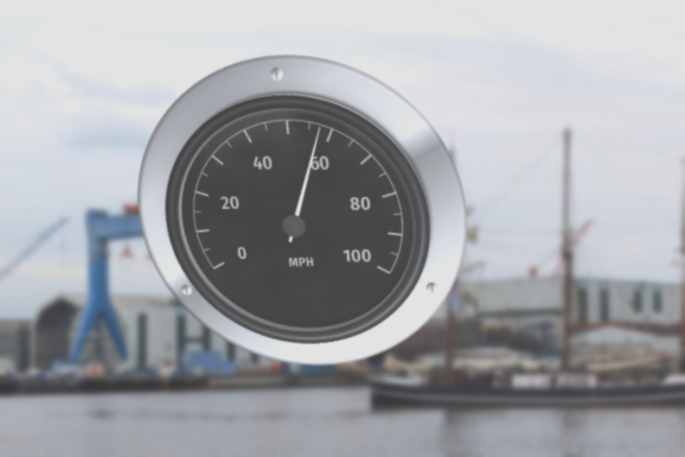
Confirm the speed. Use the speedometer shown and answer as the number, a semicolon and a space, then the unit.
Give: 57.5; mph
